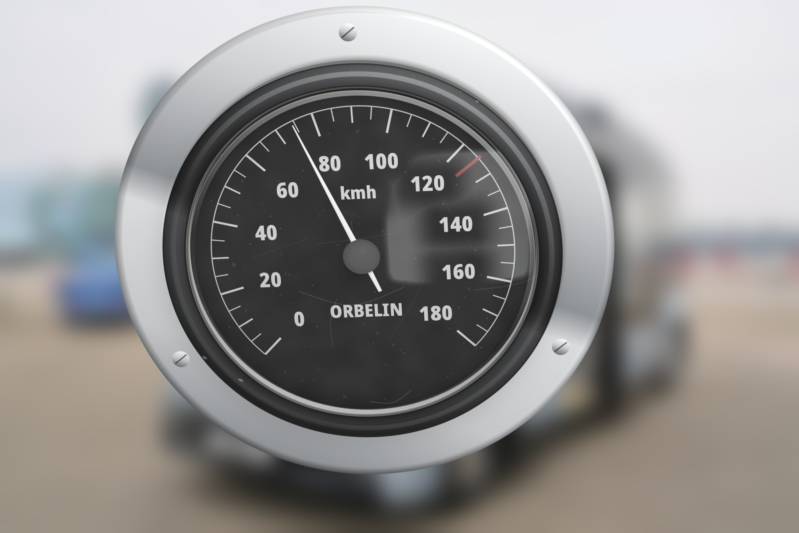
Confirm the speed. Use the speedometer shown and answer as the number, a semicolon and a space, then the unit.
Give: 75; km/h
